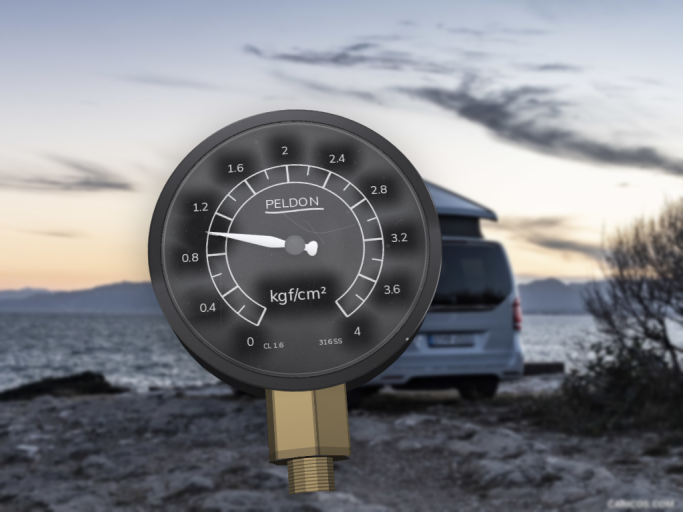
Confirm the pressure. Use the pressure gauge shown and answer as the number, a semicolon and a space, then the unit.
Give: 1; kg/cm²
